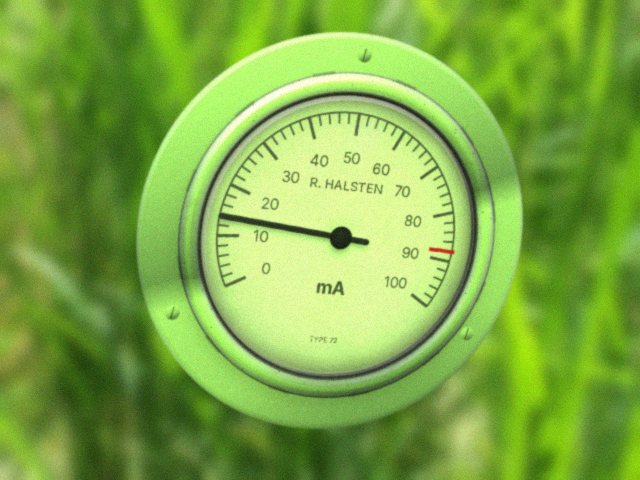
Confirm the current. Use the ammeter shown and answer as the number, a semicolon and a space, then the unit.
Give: 14; mA
